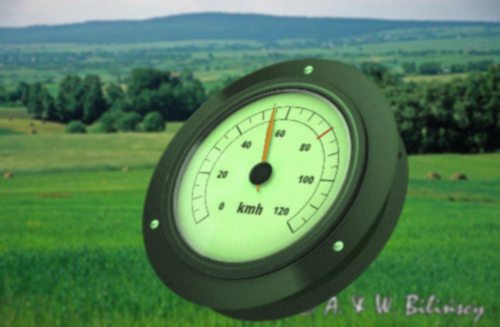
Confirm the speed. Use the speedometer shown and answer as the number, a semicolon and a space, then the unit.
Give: 55; km/h
